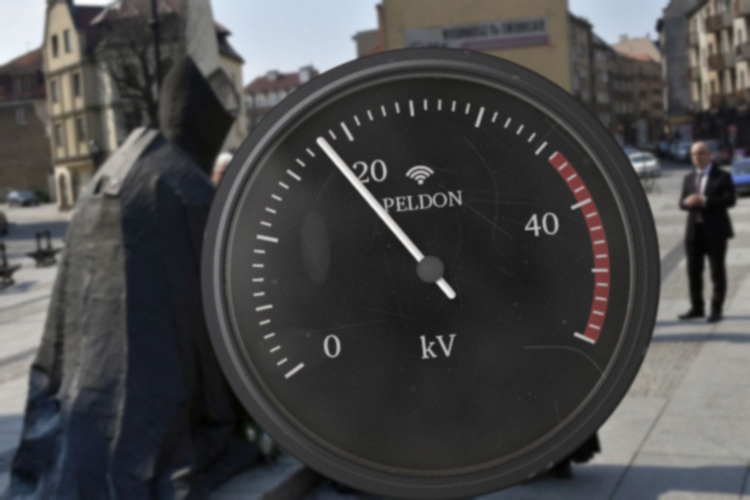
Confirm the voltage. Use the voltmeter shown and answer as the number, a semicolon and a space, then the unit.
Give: 18; kV
